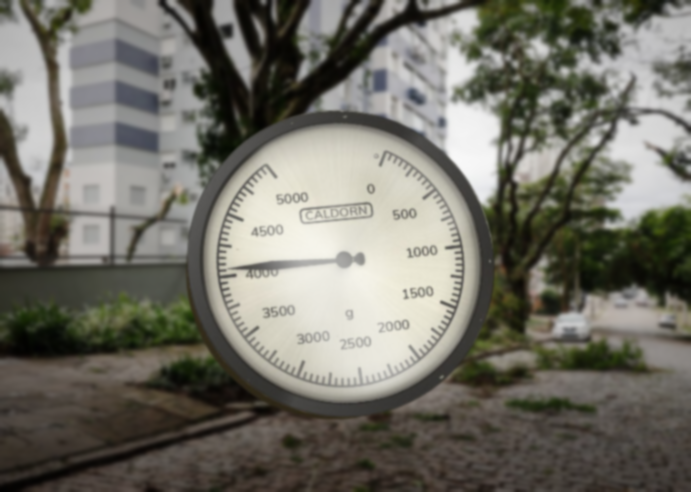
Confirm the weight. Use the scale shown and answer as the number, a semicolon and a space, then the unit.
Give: 4050; g
